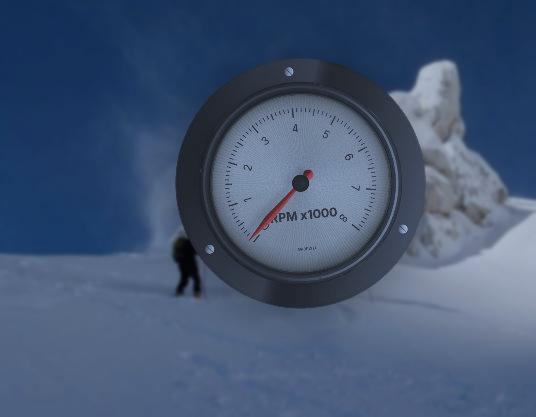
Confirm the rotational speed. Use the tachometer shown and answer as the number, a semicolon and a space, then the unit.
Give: 100; rpm
